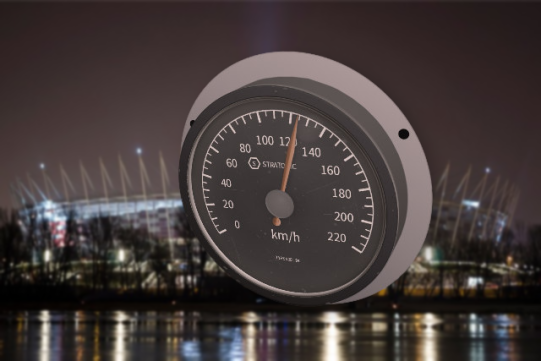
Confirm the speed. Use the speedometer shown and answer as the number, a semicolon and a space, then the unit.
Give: 125; km/h
